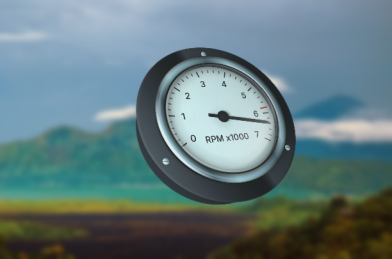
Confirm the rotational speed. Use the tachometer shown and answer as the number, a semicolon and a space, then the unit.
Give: 6400; rpm
